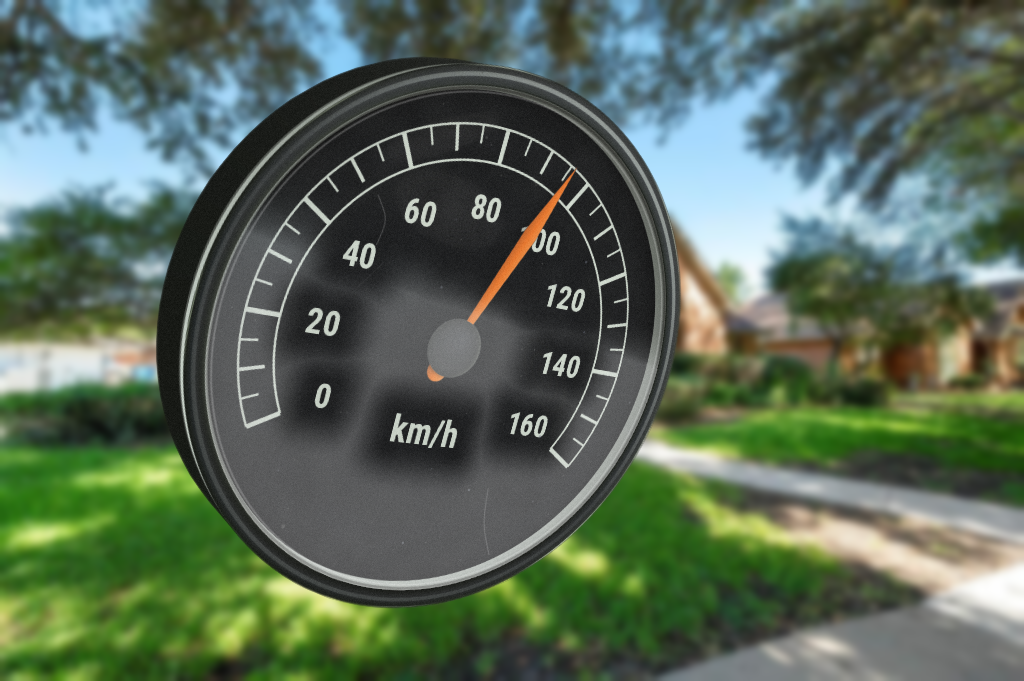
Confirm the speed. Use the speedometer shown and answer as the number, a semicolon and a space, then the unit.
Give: 95; km/h
